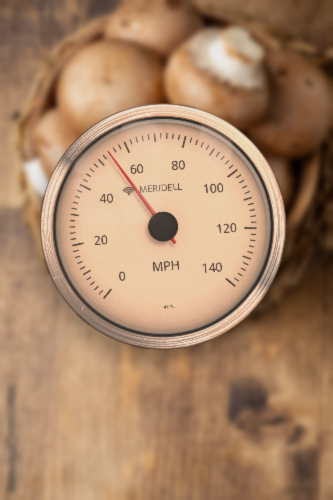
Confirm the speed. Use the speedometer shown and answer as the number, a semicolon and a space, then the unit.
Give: 54; mph
